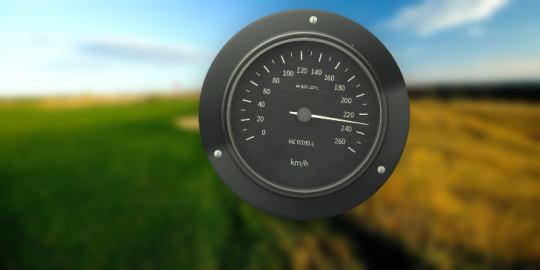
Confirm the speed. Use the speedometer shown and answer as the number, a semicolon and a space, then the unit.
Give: 230; km/h
